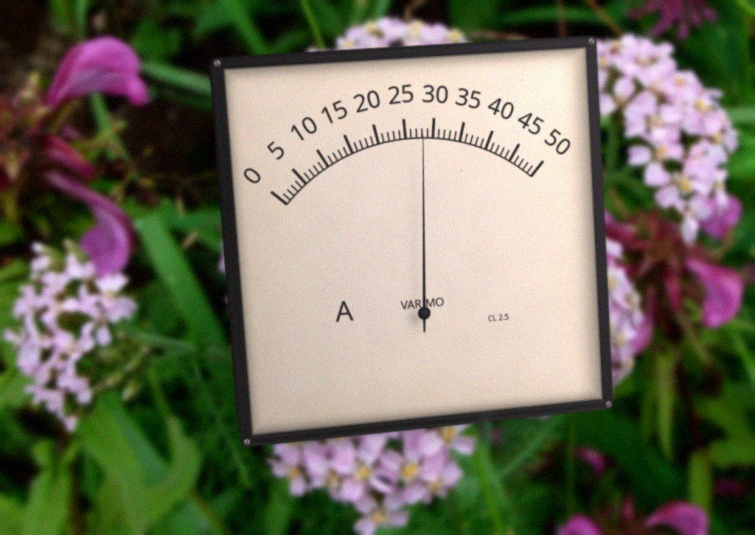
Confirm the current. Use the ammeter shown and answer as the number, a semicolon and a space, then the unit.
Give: 28; A
